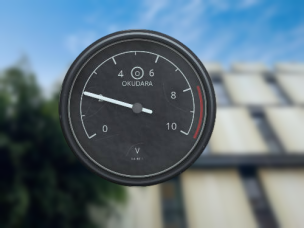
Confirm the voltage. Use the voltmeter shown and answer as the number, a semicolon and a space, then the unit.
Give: 2; V
